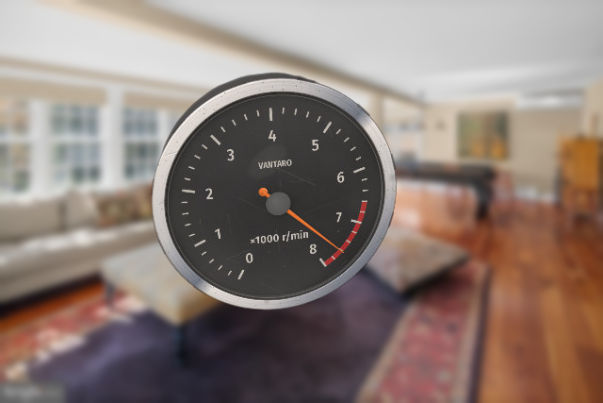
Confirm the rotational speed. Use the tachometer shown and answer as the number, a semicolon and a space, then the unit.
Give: 7600; rpm
